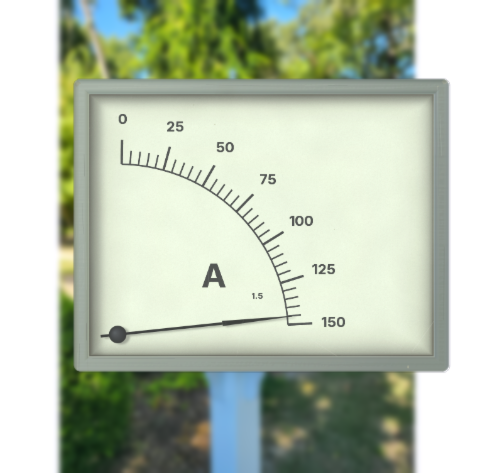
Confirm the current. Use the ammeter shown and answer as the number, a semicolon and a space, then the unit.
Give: 145; A
